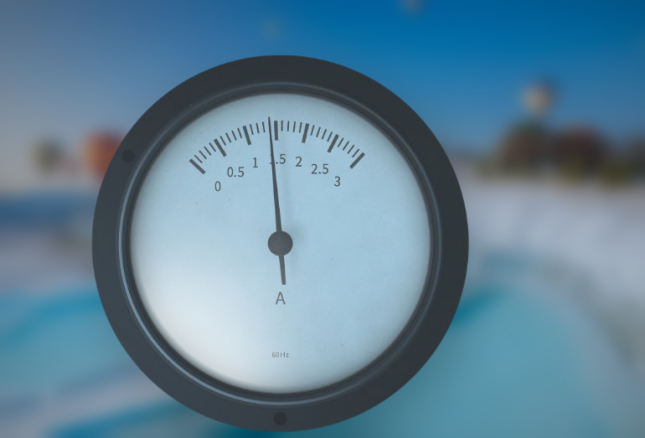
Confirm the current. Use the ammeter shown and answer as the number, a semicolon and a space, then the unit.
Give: 1.4; A
